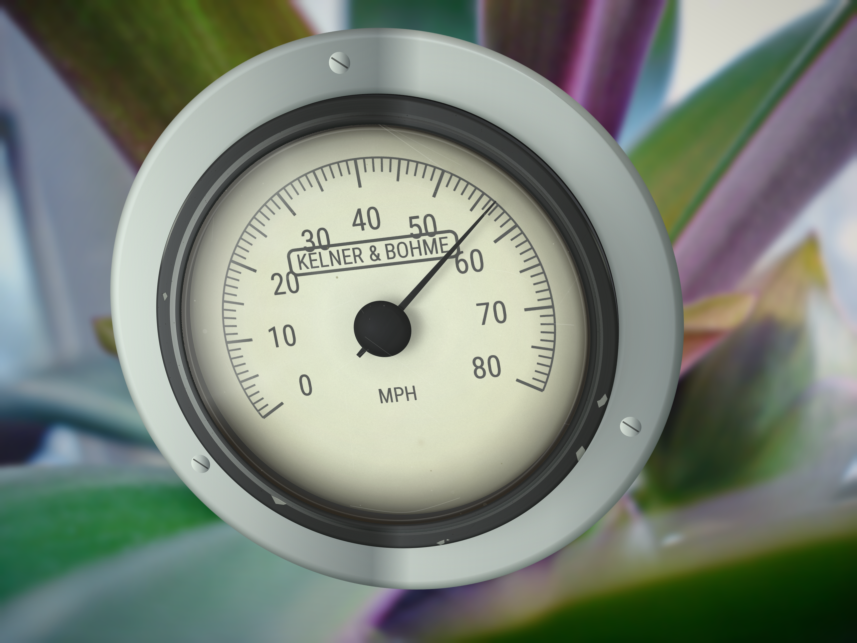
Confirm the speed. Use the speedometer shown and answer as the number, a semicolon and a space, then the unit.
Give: 56.5; mph
